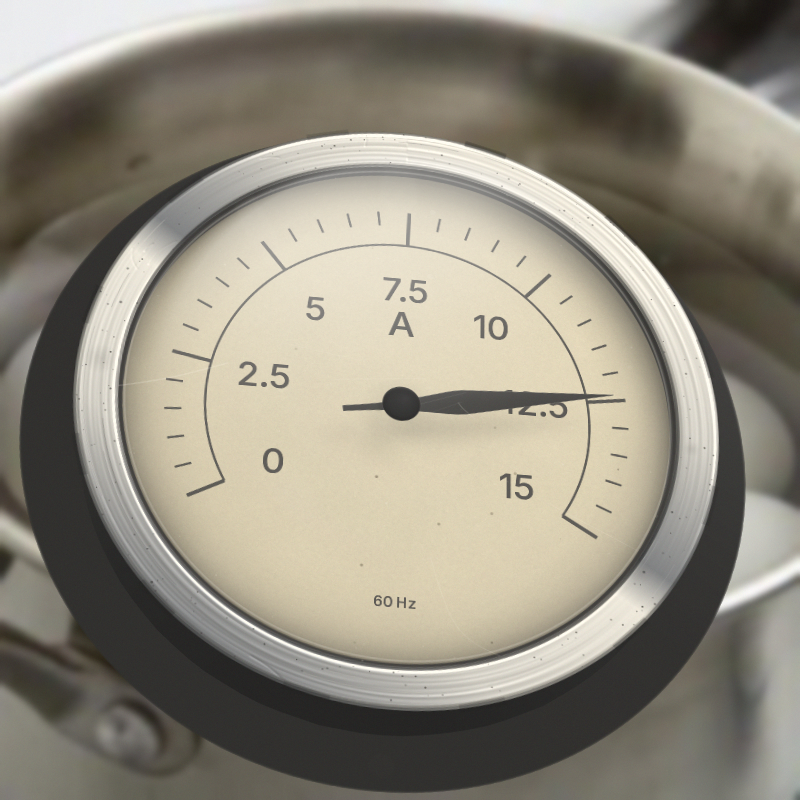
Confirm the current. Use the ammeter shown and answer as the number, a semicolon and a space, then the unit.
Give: 12.5; A
